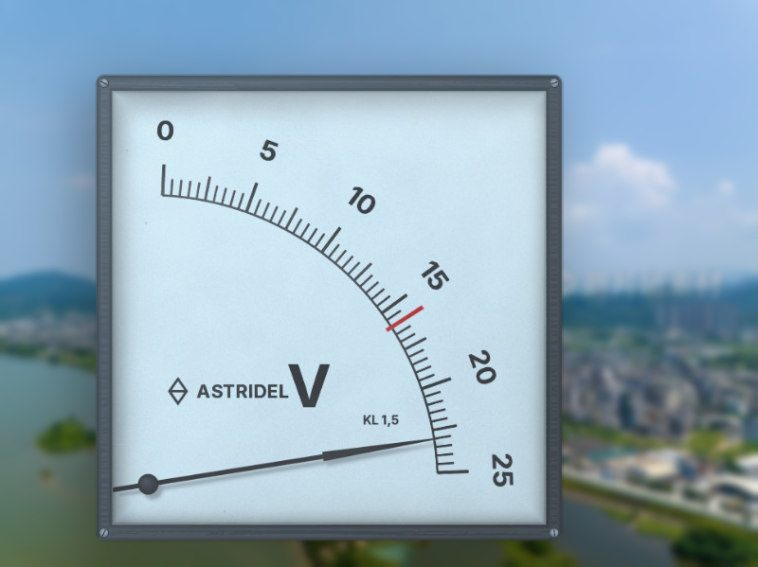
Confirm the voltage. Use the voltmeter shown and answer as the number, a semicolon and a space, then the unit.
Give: 23; V
